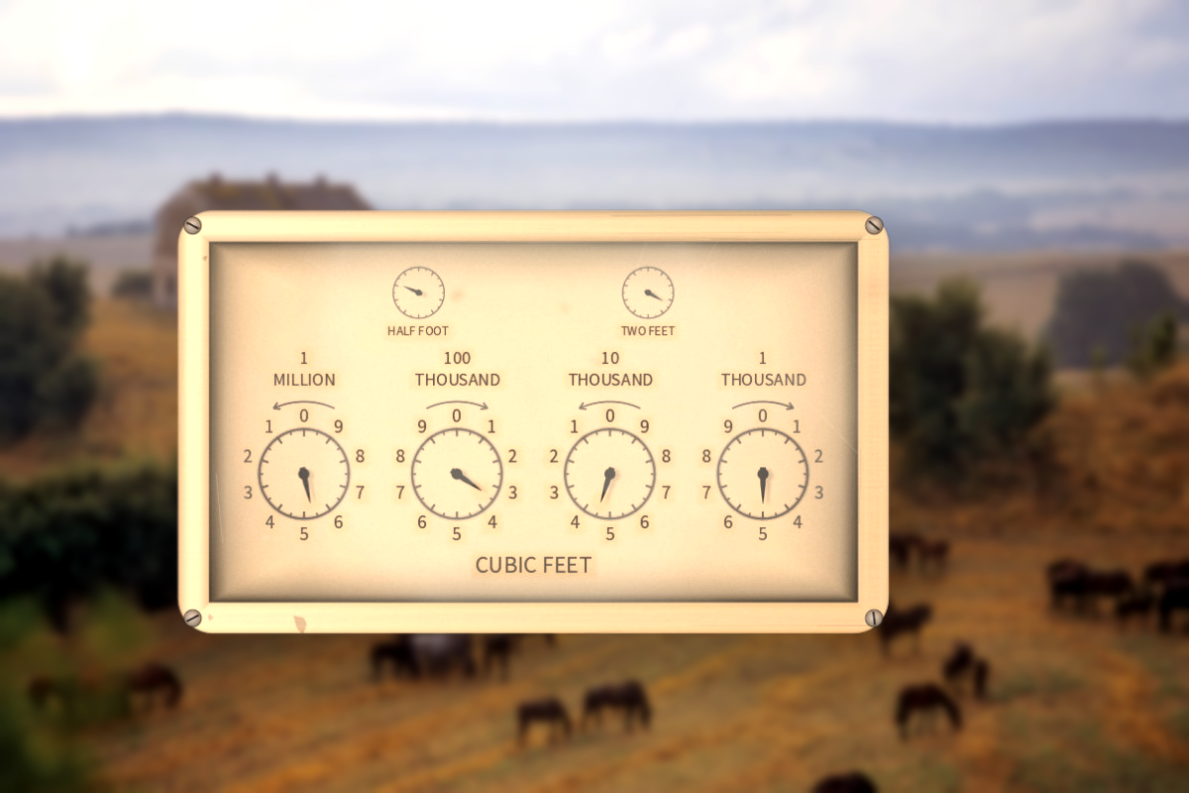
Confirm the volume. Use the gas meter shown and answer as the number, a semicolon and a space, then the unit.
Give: 534500; ft³
